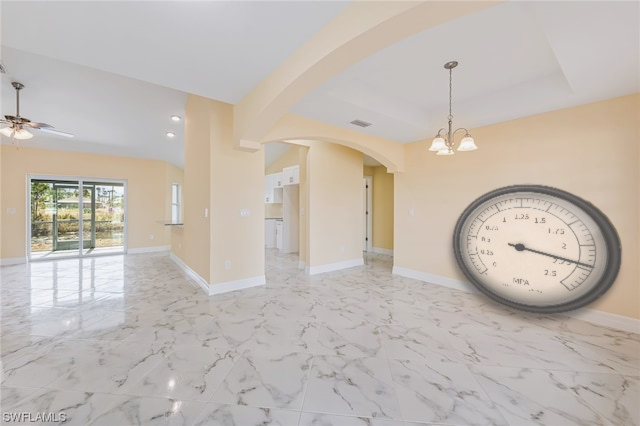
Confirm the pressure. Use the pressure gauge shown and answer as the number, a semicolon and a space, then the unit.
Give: 2.2; MPa
